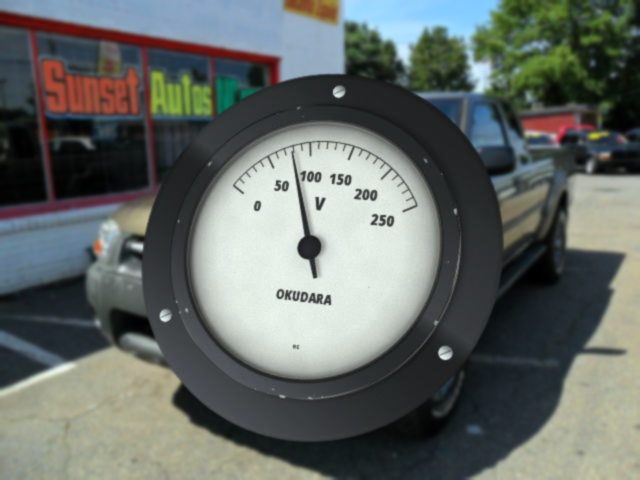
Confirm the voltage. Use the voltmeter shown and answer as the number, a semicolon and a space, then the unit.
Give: 80; V
